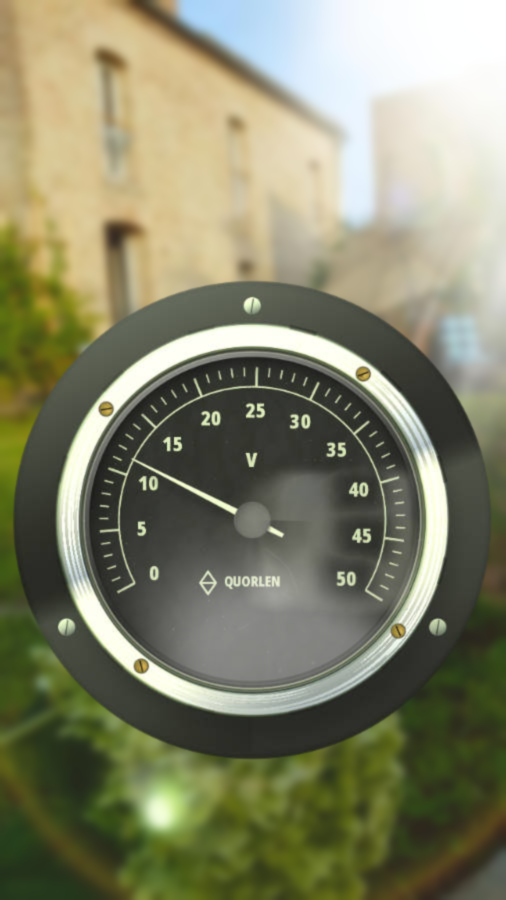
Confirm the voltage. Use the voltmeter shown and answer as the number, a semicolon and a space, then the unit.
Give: 11.5; V
